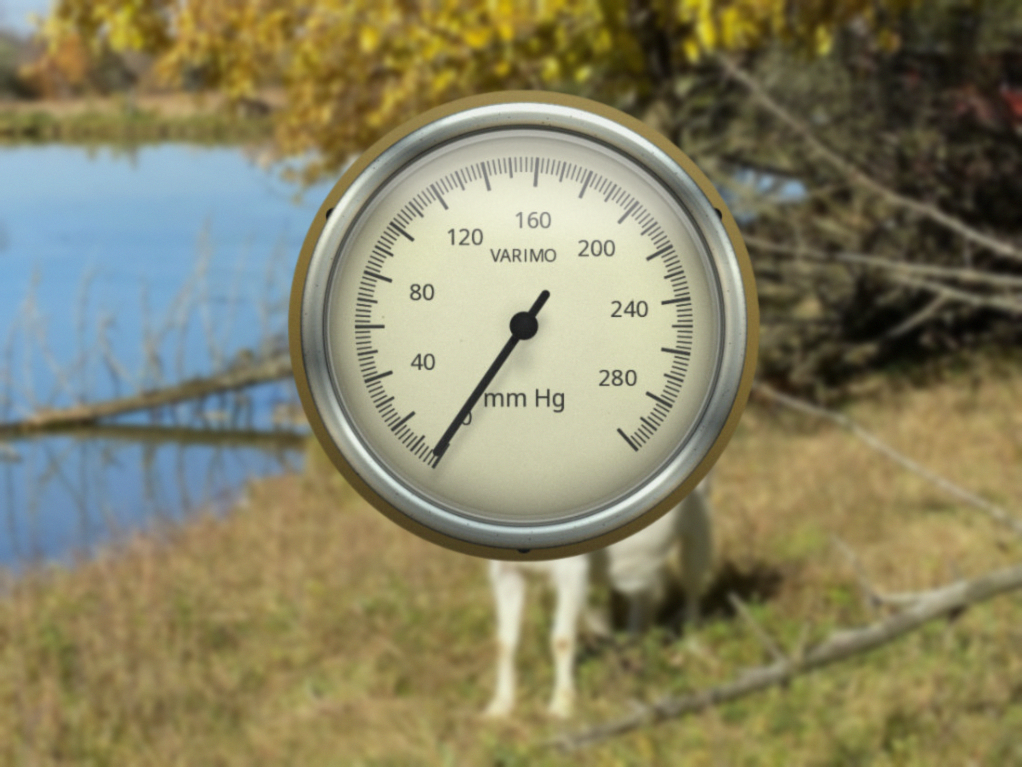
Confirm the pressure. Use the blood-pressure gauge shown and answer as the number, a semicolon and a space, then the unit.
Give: 2; mmHg
